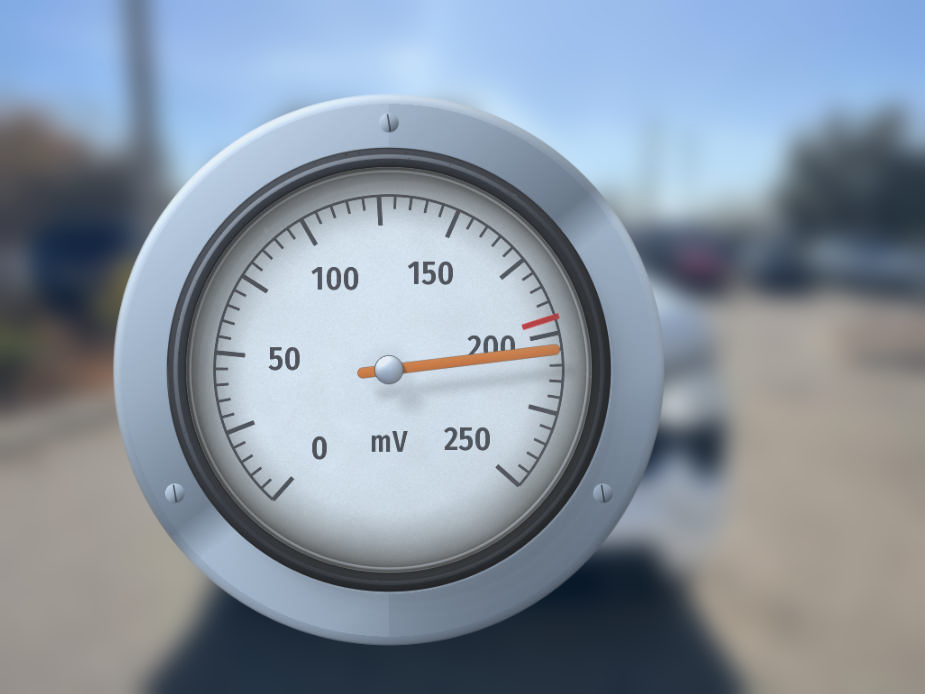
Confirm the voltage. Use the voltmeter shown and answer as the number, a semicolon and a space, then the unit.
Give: 205; mV
